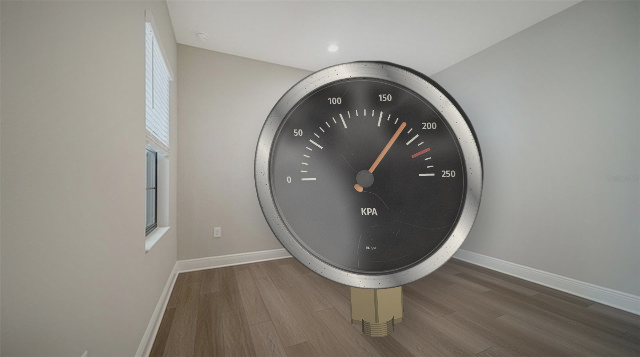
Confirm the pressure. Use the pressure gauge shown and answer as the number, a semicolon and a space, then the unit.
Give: 180; kPa
